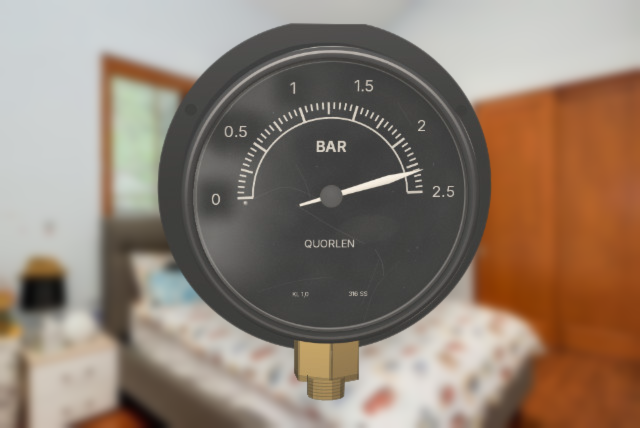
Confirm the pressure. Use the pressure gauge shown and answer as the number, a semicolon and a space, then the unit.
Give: 2.3; bar
